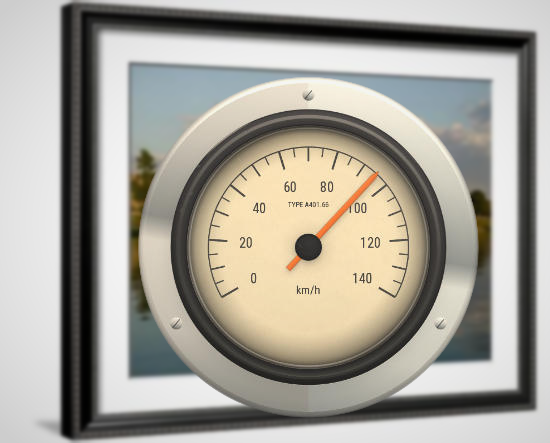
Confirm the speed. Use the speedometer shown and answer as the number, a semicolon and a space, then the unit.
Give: 95; km/h
